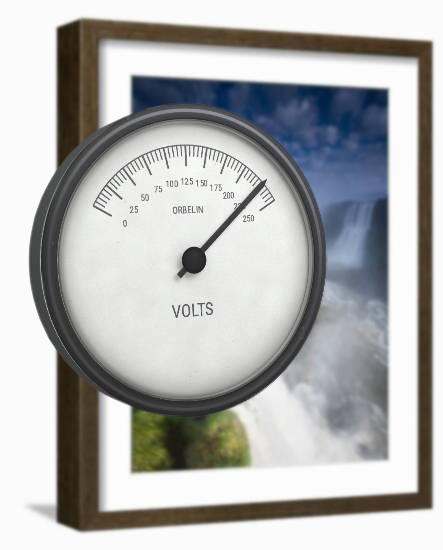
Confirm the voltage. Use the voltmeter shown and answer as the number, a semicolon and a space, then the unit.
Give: 225; V
